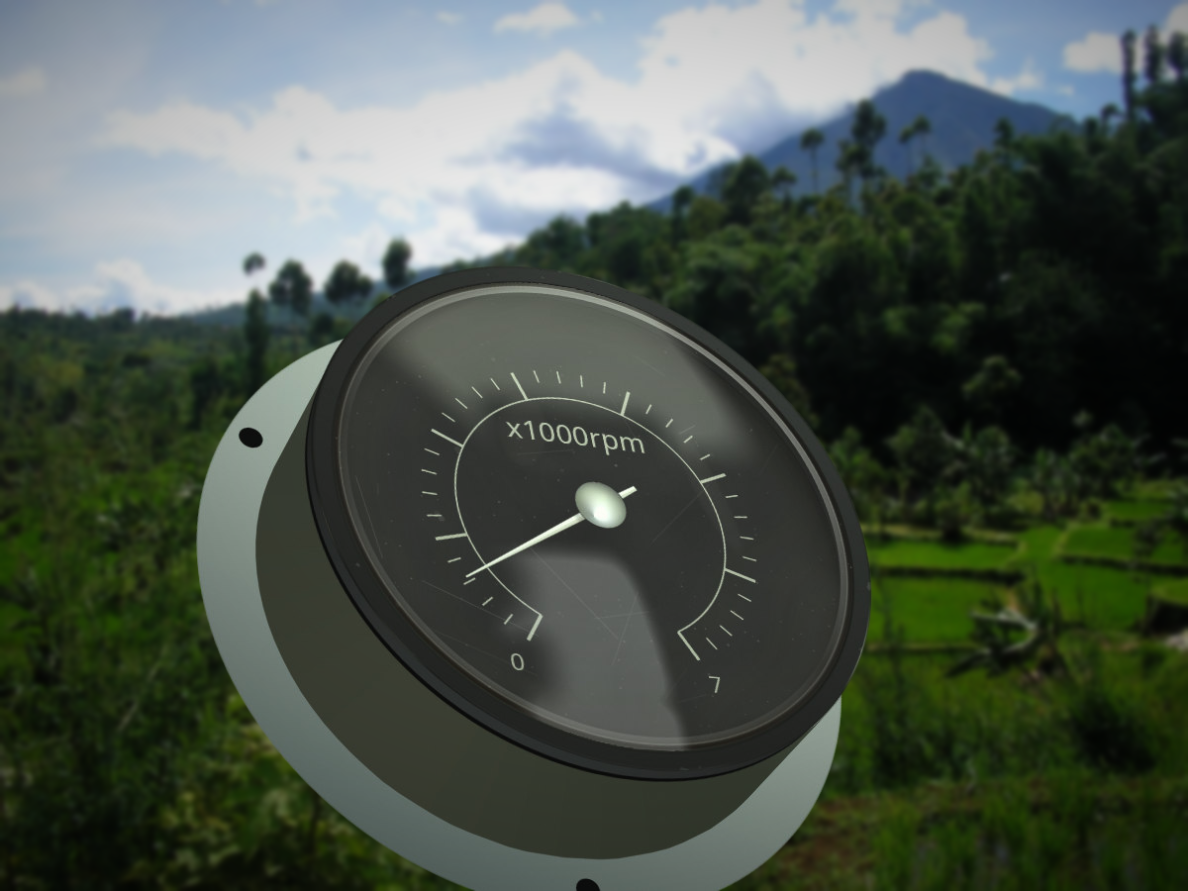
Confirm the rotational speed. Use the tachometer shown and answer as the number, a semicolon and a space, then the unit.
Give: 600; rpm
